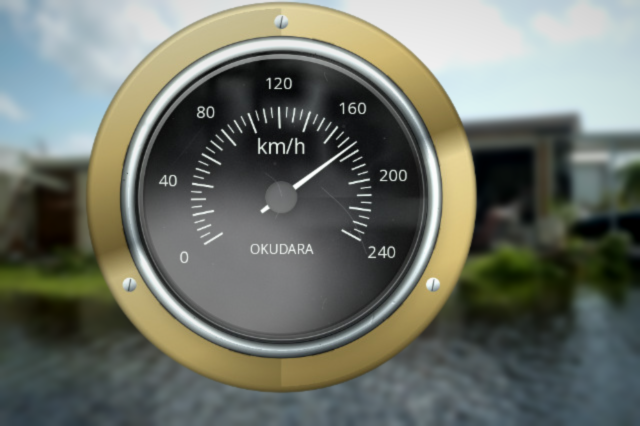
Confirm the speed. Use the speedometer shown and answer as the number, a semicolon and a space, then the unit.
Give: 175; km/h
